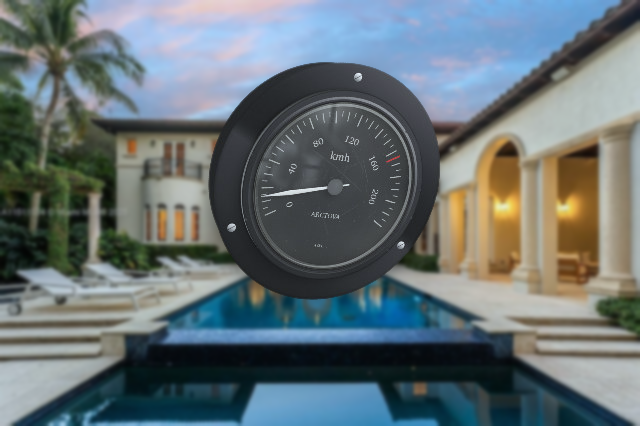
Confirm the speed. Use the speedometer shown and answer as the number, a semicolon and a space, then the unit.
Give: 15; km/h
